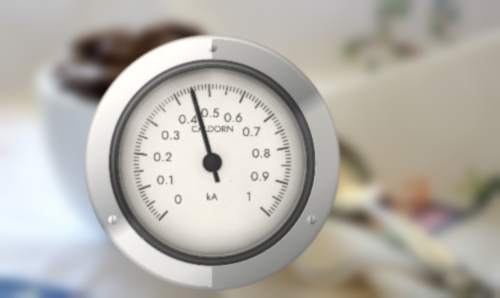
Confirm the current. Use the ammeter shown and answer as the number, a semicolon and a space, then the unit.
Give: 0.45; kA
